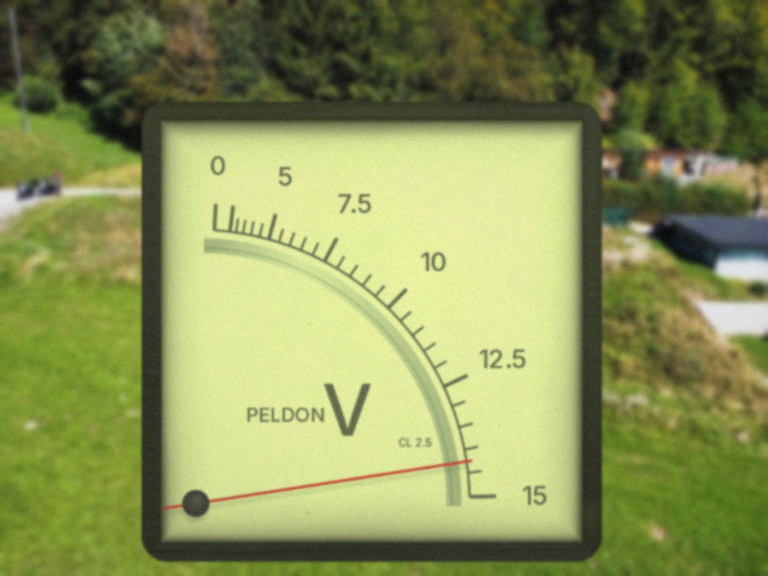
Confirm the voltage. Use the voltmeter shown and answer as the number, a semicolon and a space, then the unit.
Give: 14.25; V
